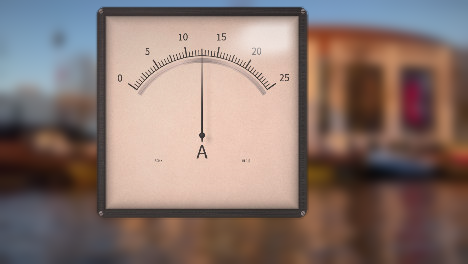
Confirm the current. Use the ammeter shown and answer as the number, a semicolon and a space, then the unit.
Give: 12.5; A
